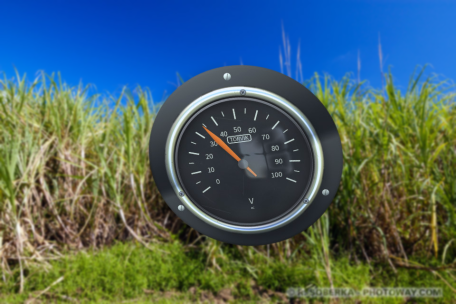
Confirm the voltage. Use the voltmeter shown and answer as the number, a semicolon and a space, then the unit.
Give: 35; V
